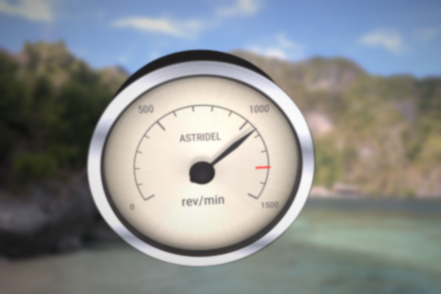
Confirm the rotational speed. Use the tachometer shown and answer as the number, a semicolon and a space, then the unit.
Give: 1050; rpm
